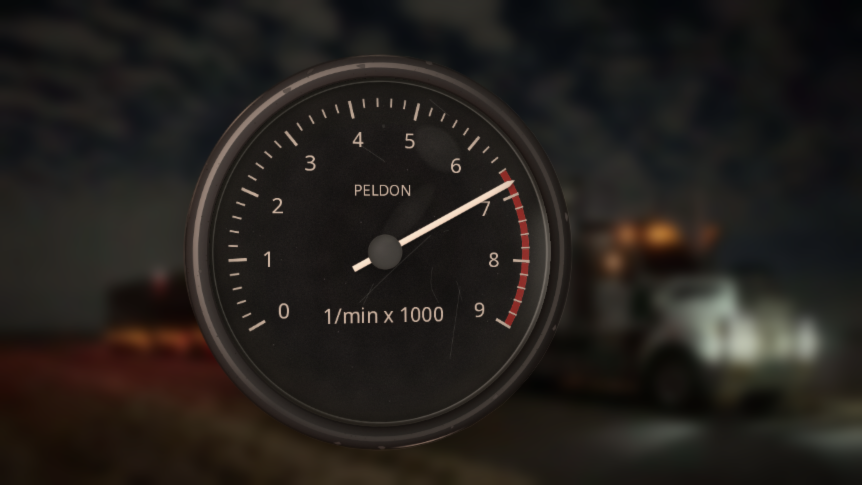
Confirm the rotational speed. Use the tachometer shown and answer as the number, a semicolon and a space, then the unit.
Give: 6800; rpm
